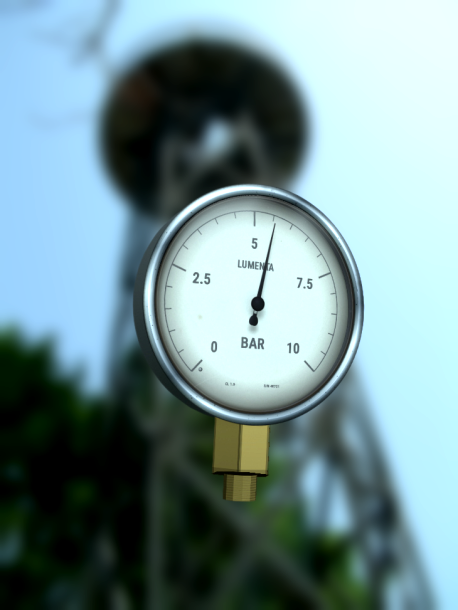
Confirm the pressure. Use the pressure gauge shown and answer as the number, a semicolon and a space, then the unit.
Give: 5.5; bar
